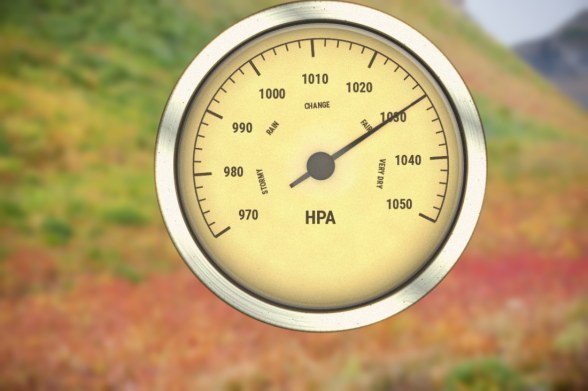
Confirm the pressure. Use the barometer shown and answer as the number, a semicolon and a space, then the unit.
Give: 1030; hPa
